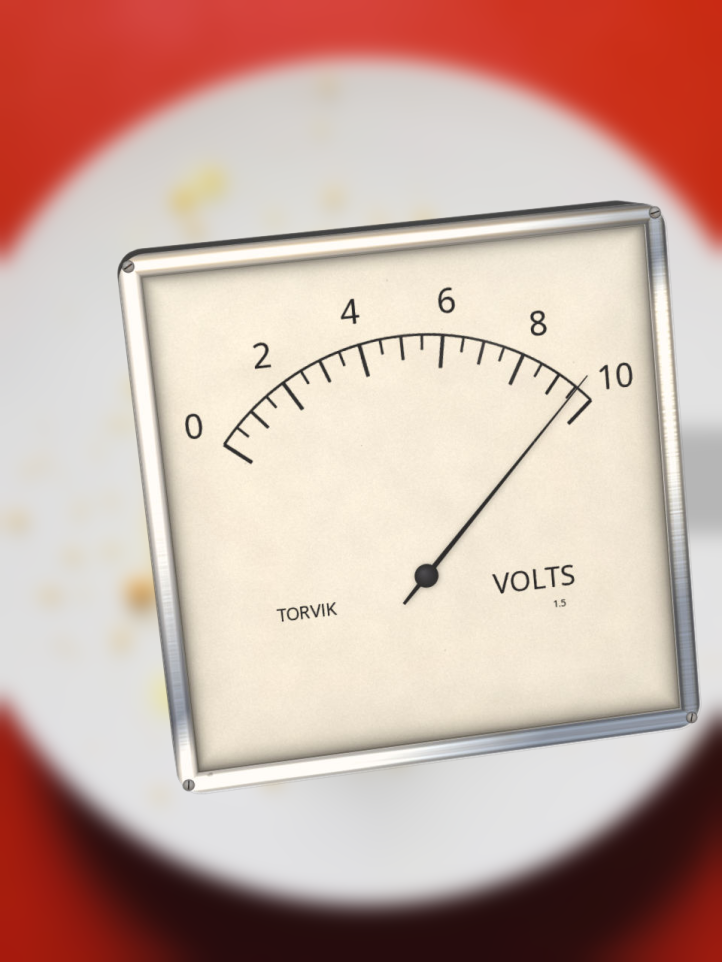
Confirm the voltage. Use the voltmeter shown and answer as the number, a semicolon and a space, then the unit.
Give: 9.5; V
